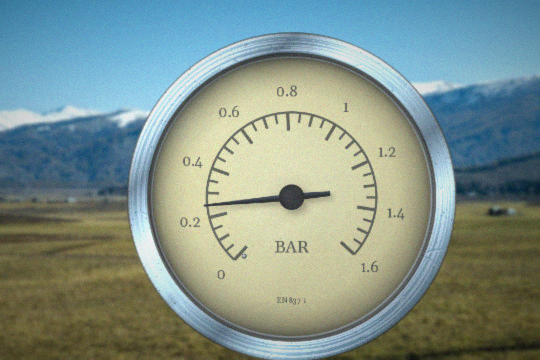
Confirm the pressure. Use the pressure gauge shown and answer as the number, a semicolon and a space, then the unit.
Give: 0.25; bar
